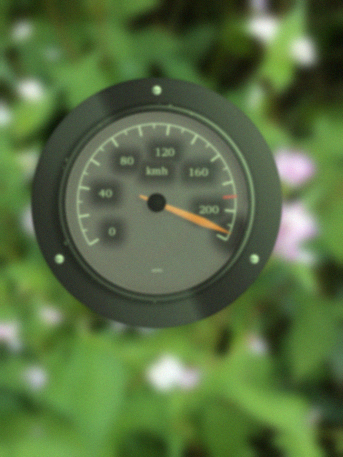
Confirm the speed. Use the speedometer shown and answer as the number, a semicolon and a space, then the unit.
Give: 215; km/h
